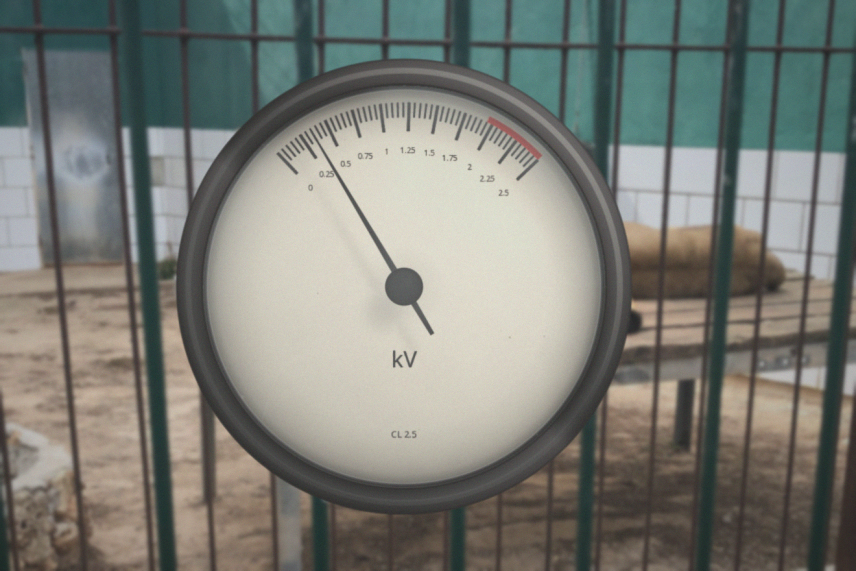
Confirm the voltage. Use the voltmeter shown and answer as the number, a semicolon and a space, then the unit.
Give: 0.35; kV
